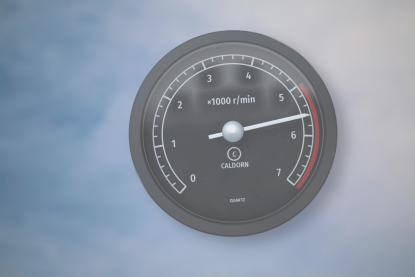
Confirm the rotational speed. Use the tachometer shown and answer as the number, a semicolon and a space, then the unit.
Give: 5600; rpm
